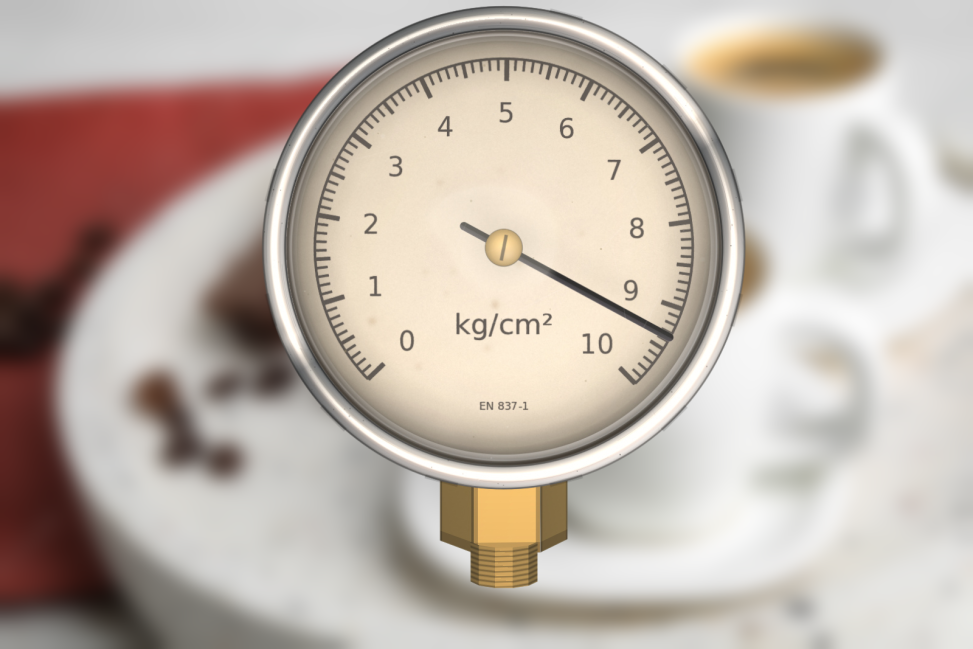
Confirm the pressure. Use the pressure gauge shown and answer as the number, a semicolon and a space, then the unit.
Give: 9.35; kg/cm²
